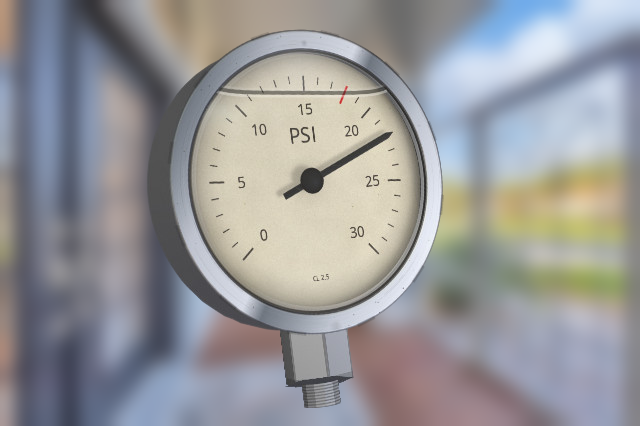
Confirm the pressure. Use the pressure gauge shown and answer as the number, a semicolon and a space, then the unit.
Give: 22; psi
